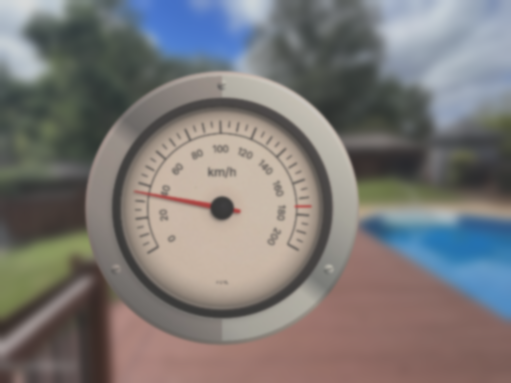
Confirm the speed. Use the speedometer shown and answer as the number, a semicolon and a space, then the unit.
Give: 35; km/h
